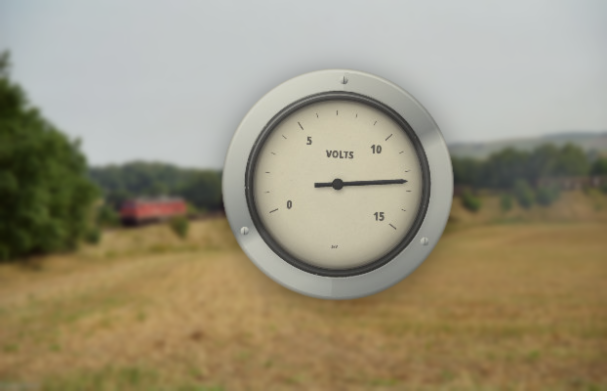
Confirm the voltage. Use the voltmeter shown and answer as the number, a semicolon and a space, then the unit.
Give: 12.5; V
